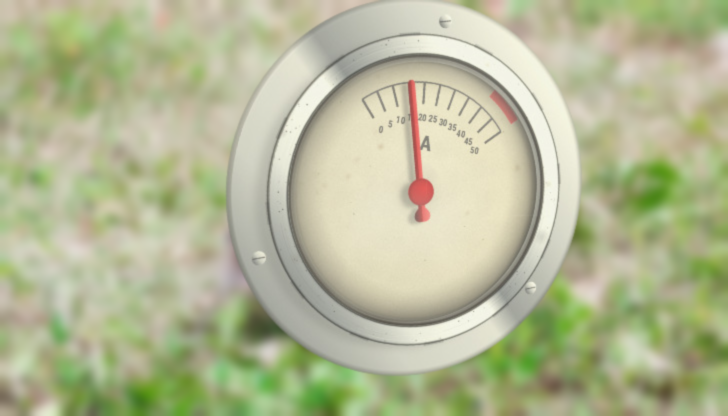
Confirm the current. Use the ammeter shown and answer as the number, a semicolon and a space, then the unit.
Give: 15; A
